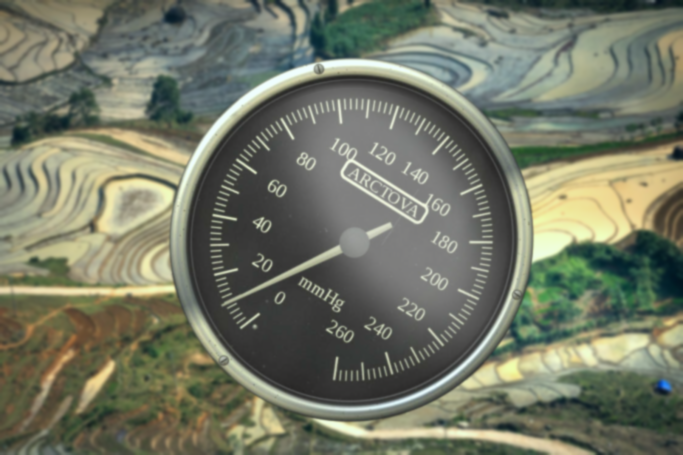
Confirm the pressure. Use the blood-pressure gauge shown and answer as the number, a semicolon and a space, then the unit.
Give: 10; mmHg
